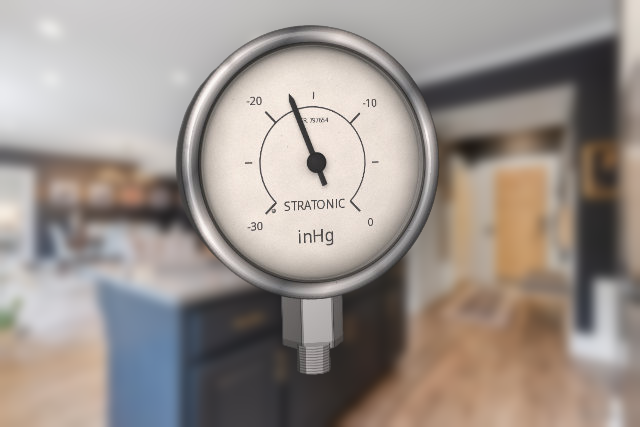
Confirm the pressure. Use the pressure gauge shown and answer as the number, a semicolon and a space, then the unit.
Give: -17.5; inHg
